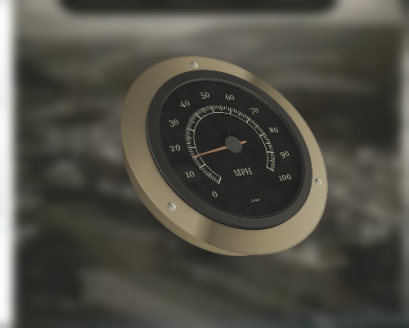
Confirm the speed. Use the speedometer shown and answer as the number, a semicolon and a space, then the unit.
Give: 15; mph
